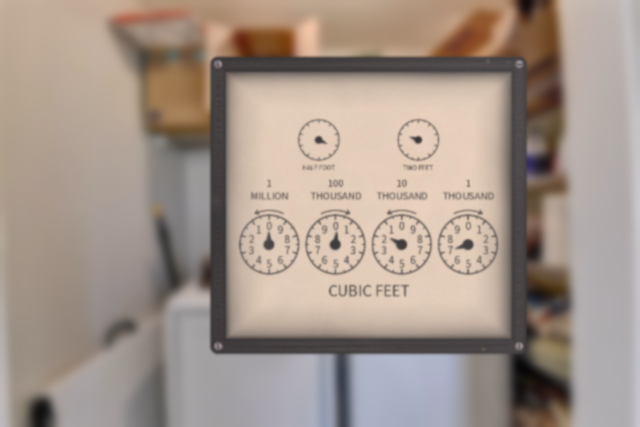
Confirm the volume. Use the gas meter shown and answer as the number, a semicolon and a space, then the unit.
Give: 1700; ft³
